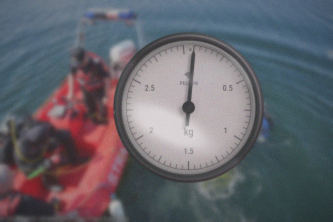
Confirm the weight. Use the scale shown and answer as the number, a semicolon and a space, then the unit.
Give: 0; kg
